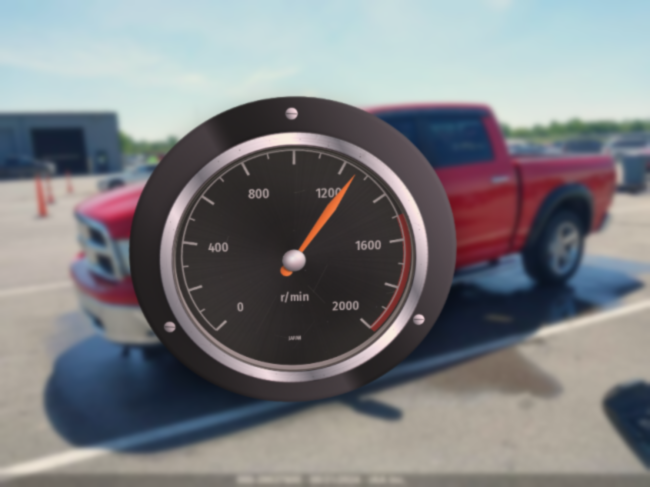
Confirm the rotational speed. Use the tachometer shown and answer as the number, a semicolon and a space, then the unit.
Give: 1250; rpm
